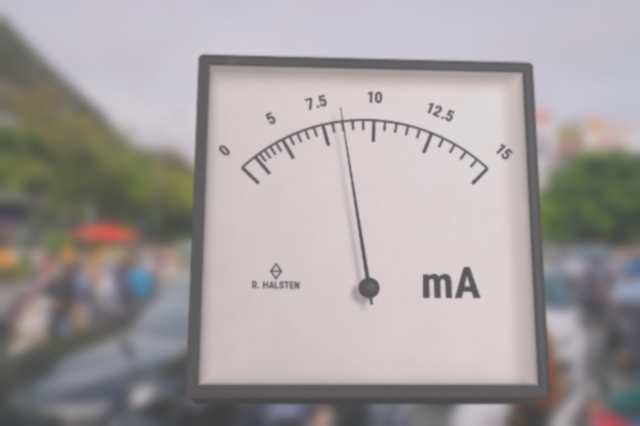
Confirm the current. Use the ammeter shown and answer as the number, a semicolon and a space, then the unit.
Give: 8.5; mA
